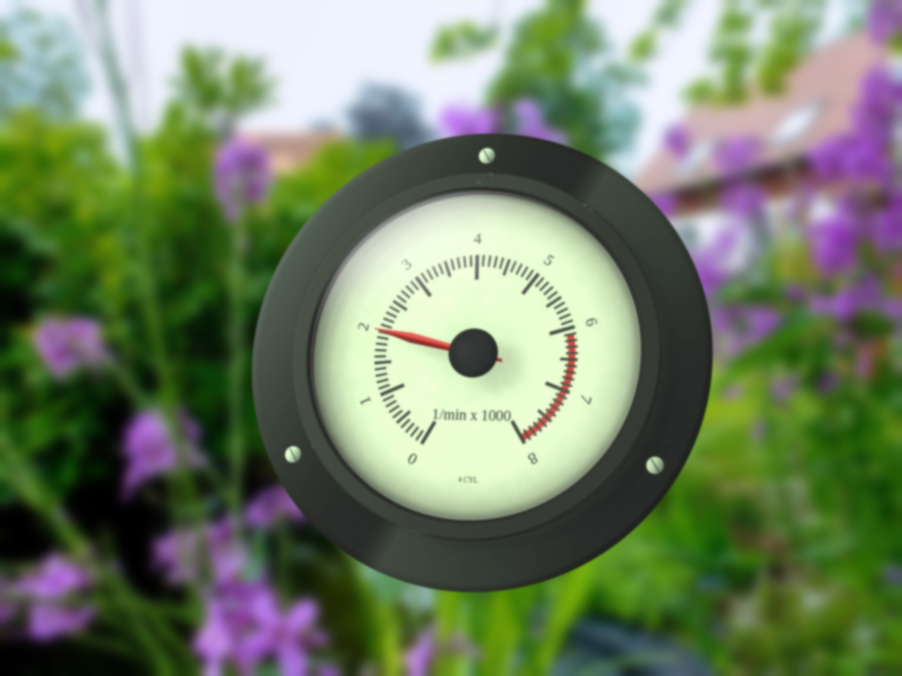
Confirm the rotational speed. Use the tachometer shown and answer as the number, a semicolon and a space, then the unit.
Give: 2000; rpm
